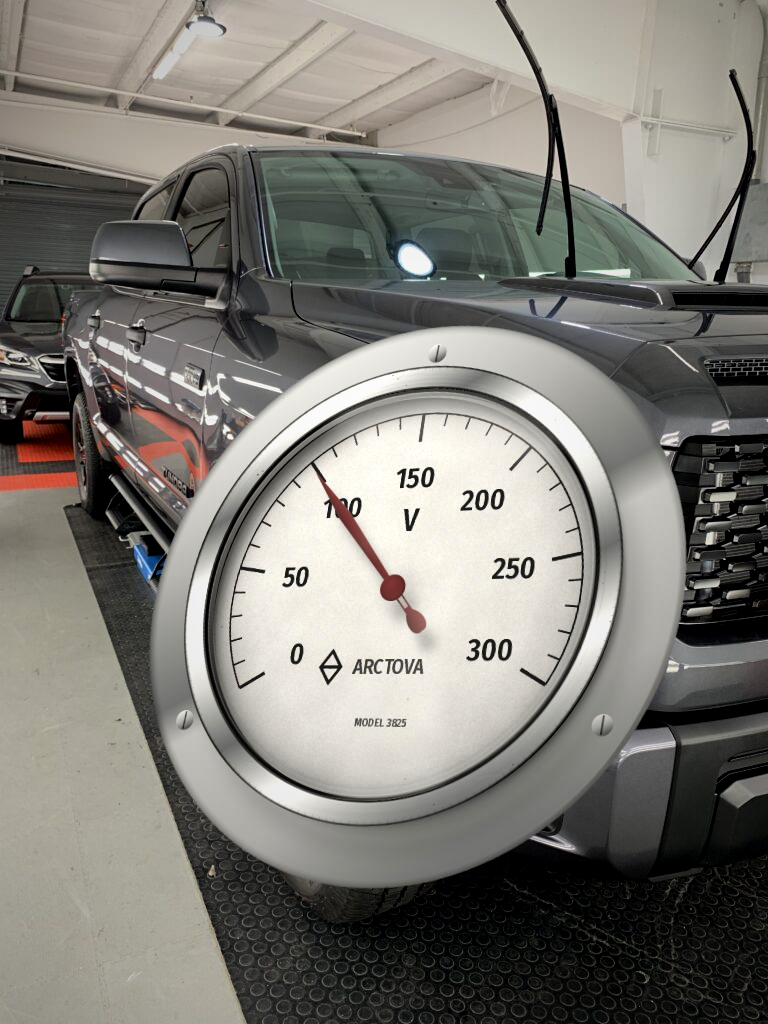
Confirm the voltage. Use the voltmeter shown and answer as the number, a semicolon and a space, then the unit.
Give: 100; V
